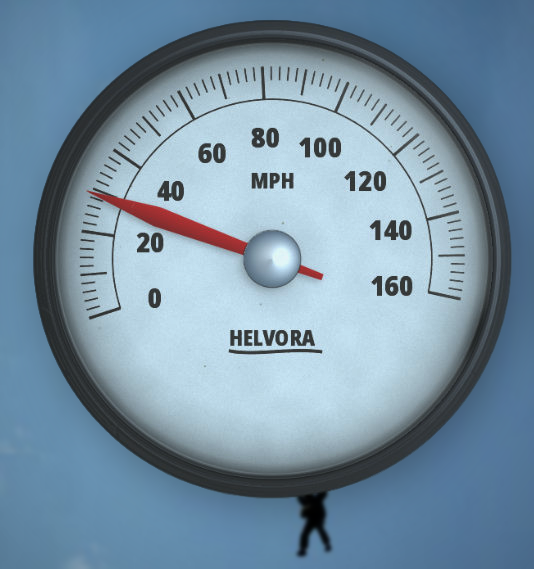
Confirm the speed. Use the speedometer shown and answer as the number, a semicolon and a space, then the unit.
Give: 29; mph
